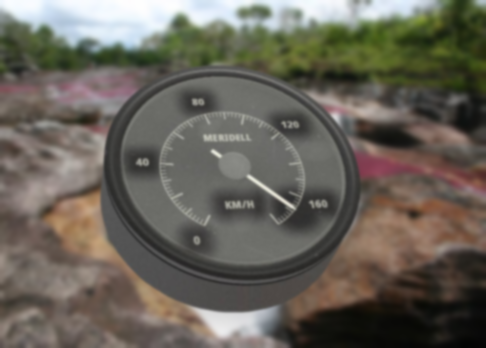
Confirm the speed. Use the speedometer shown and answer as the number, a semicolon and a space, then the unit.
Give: 170; km/h
